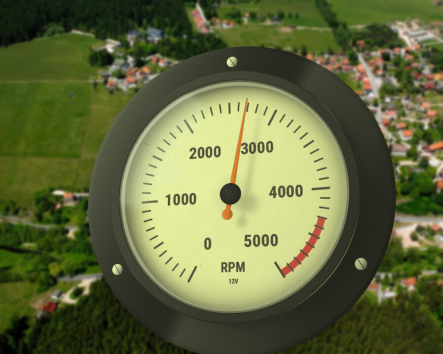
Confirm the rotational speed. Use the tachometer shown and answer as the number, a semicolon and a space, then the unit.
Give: 2700; rpm
